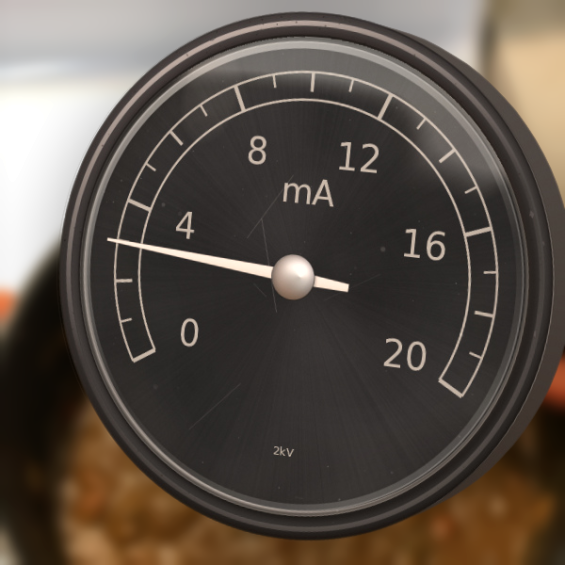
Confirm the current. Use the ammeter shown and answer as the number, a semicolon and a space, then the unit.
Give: 3; mA
